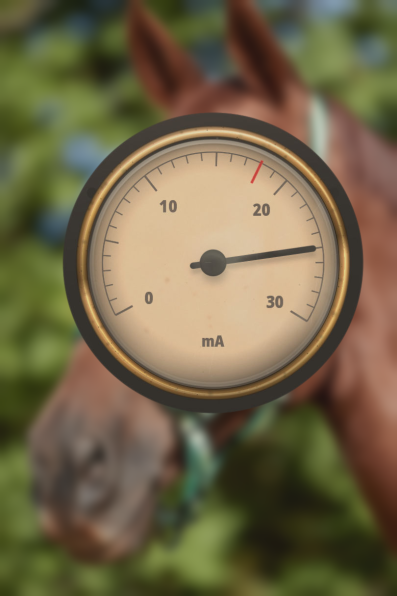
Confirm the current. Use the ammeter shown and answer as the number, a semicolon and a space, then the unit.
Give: 25; mA
